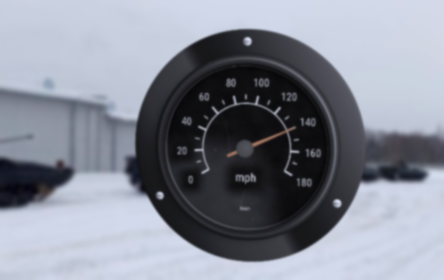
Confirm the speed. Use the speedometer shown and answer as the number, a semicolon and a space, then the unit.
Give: 140; mph
